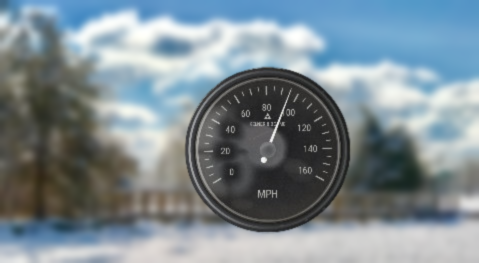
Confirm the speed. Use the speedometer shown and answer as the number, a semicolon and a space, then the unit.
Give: 95; mph
